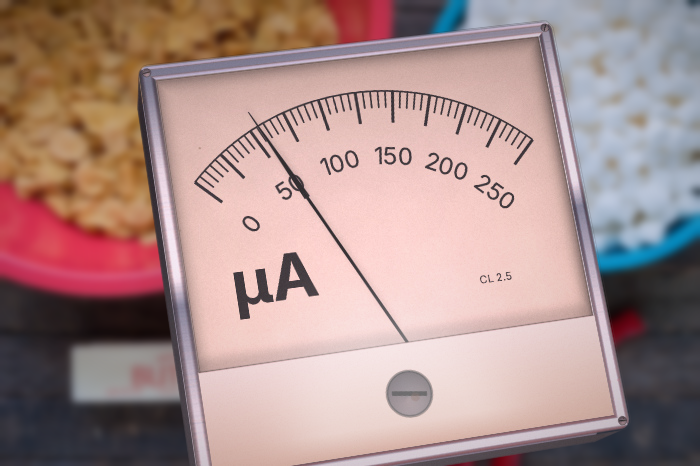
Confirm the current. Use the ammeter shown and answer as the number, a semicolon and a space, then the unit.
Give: 55; µA
